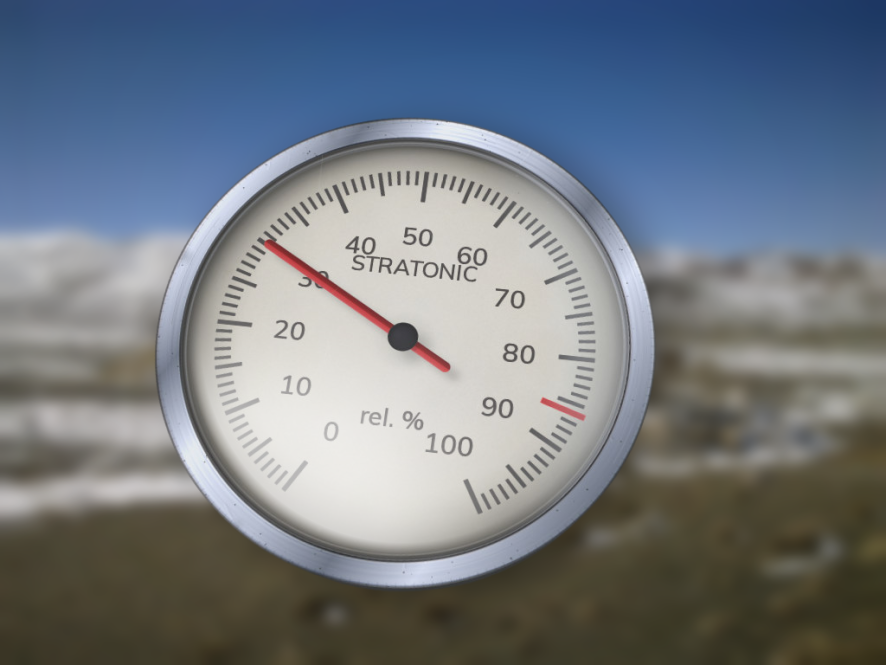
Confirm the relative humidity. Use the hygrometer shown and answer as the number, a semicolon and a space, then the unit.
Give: 30; %
